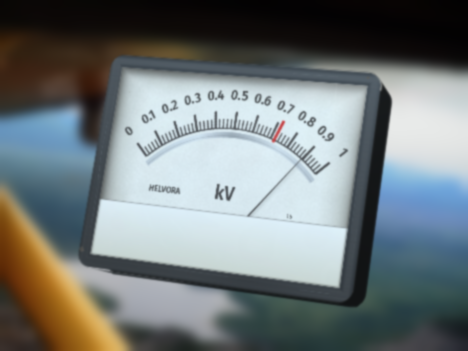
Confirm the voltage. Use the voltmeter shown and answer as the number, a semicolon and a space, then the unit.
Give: 0.9; kV
